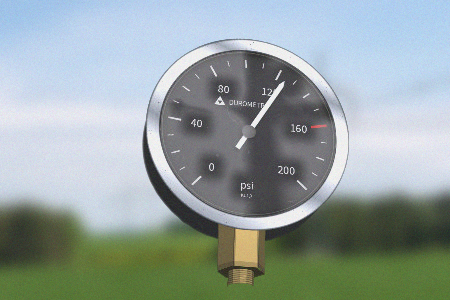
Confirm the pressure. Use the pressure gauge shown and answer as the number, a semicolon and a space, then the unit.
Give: 125; psi
